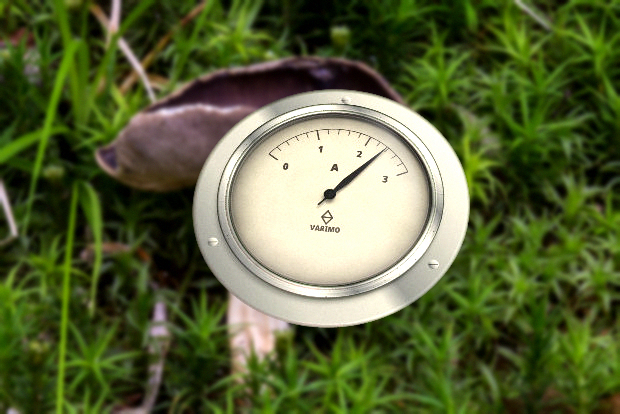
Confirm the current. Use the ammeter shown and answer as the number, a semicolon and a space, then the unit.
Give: 2.4; A
